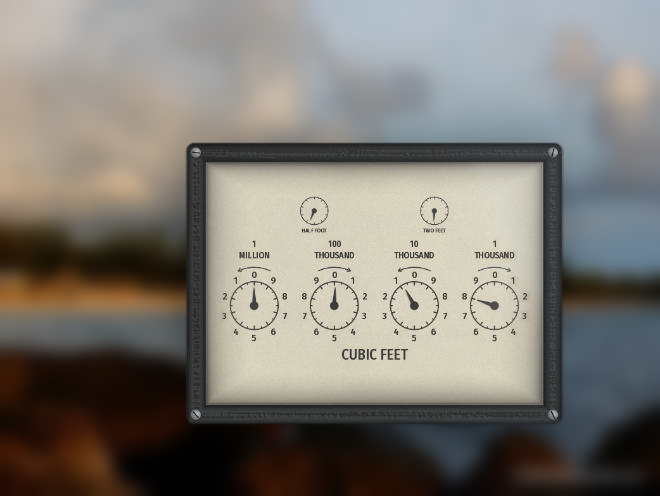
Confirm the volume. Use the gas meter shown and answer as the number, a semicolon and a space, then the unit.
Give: 800; ft³
